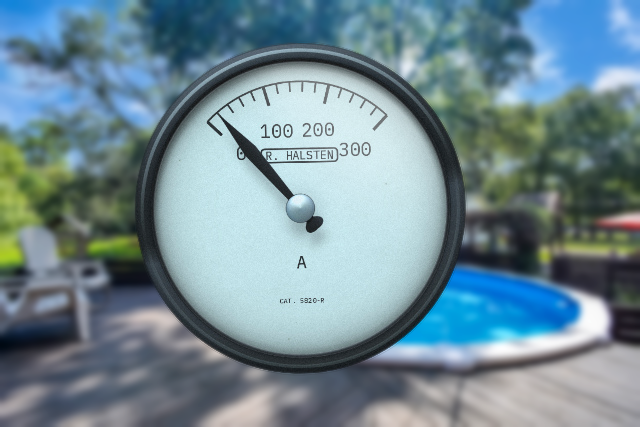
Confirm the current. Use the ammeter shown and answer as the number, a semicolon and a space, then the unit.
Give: 20; A
